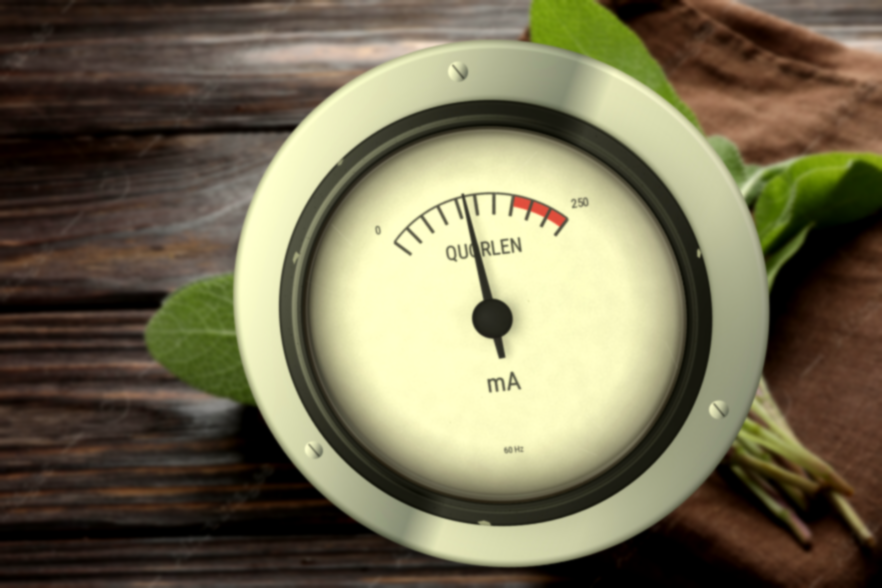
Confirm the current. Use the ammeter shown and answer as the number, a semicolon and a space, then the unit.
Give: 112.5; mA
